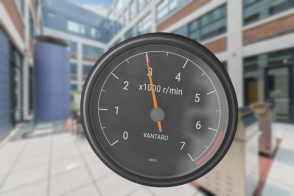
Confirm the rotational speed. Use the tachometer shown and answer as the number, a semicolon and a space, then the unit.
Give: 3000; rpm
